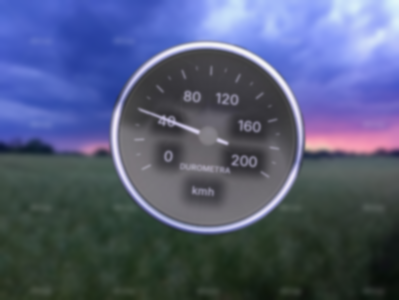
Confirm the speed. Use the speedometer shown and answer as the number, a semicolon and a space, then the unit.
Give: 40; km/h
